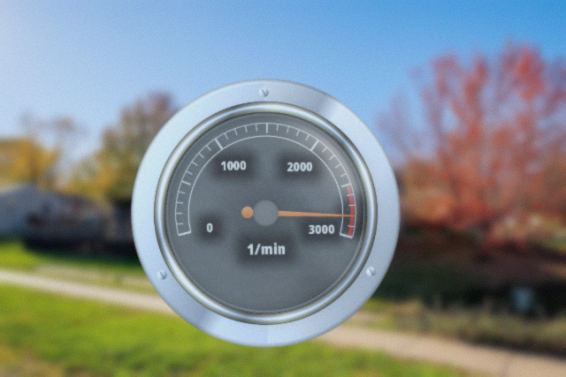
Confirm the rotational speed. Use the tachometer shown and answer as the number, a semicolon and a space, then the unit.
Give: 2800; rpm
